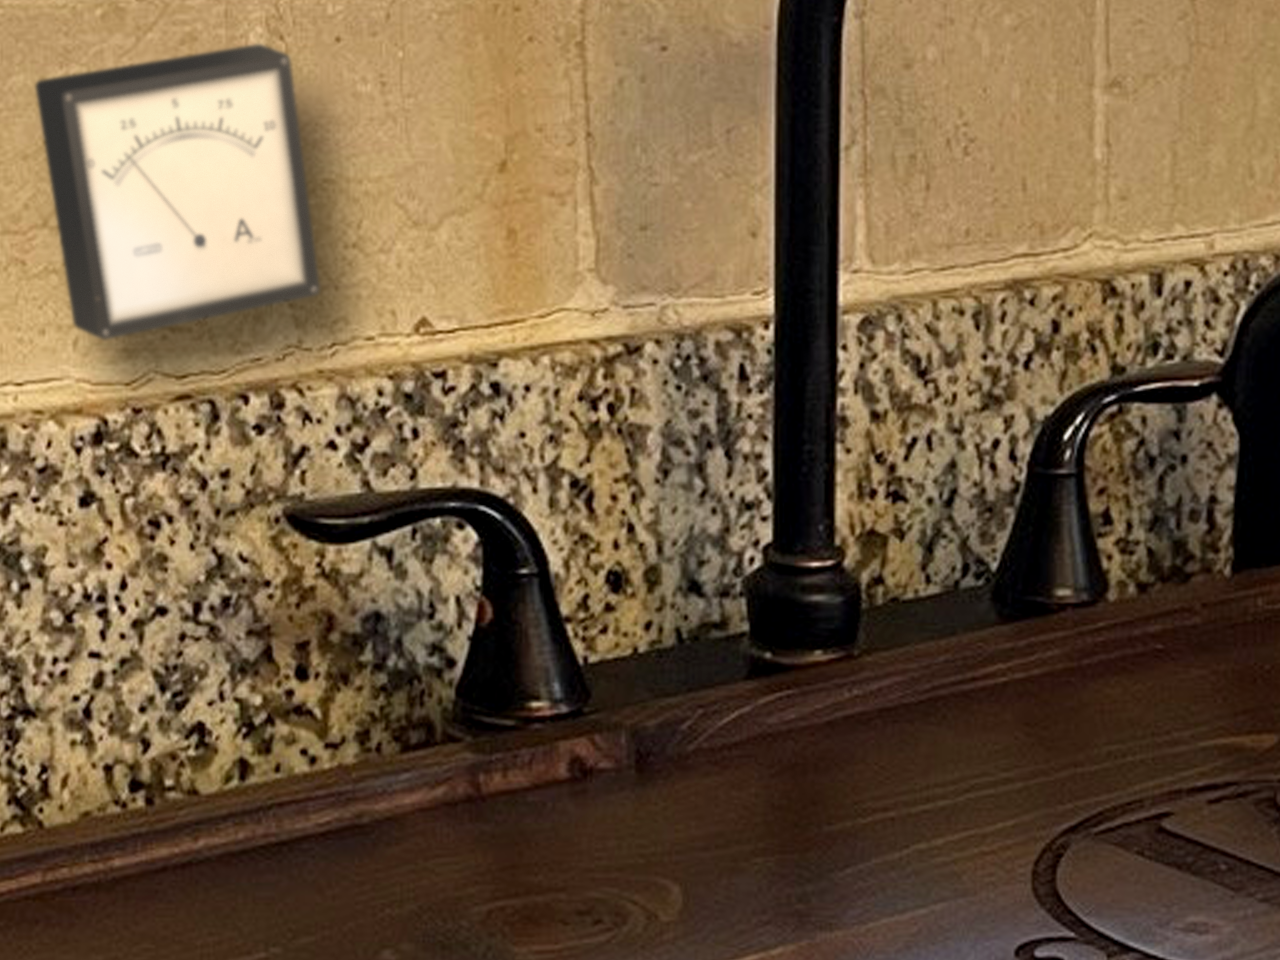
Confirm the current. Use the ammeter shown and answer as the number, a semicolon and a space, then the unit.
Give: 1.5; A
